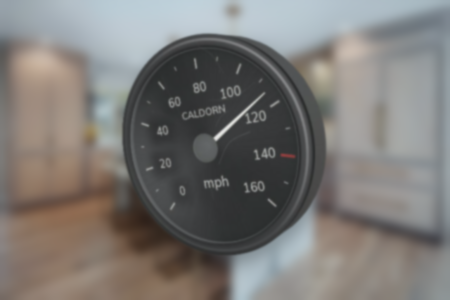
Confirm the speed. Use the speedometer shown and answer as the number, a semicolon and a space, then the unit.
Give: 115; mph
